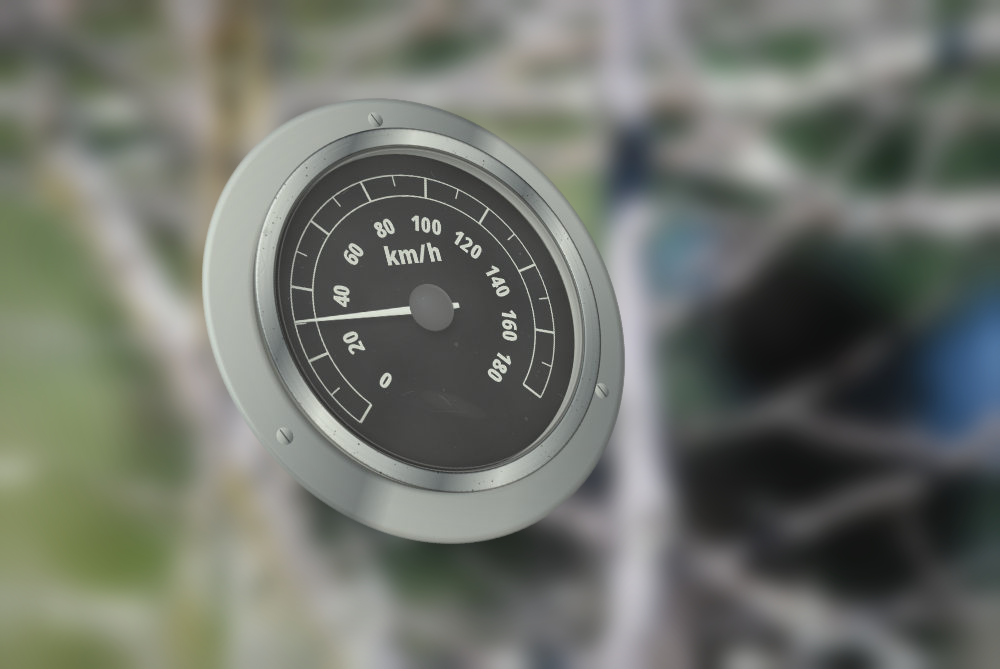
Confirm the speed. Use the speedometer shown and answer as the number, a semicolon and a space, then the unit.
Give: 30; km/h
